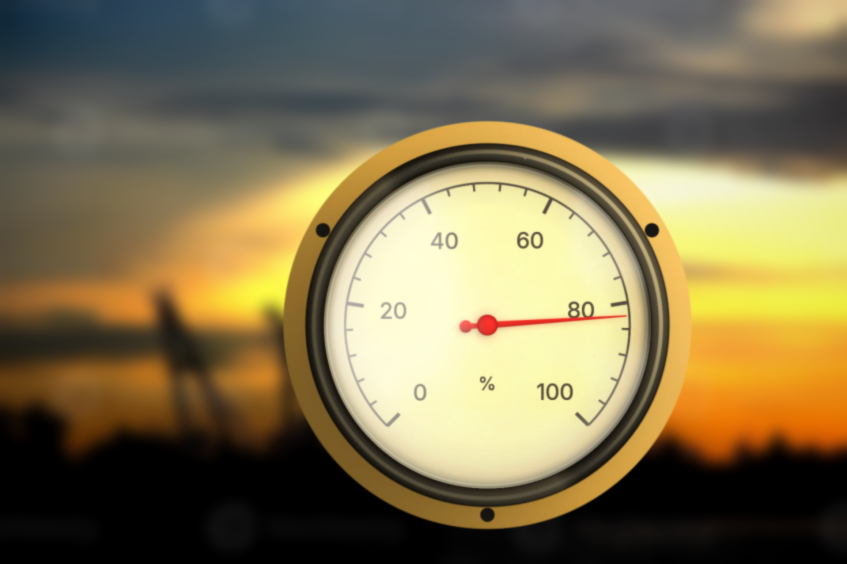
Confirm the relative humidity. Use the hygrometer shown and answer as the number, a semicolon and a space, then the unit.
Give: 82; %
